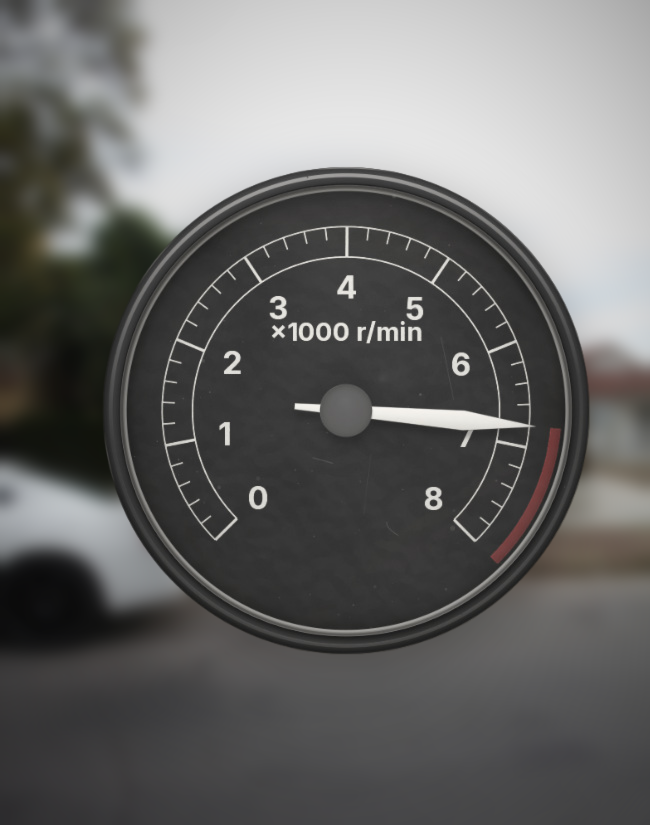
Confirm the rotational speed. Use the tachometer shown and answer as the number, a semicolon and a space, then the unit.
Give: 6800; rpm
